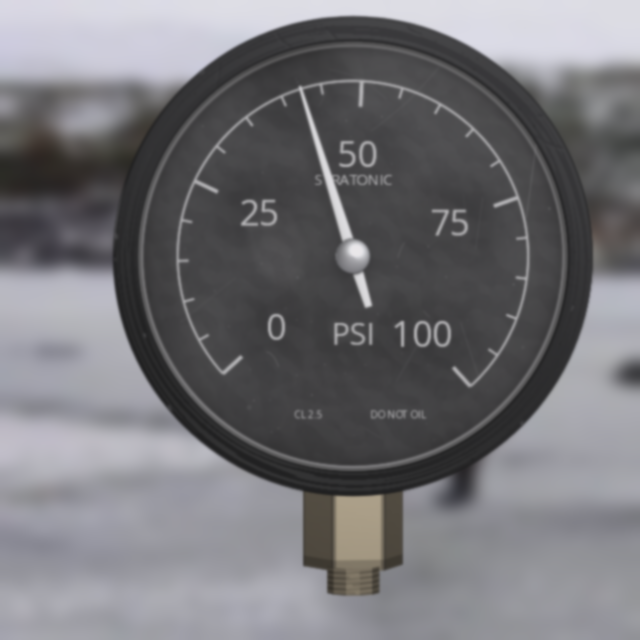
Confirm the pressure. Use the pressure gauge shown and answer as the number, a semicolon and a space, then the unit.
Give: 42.5; psi
